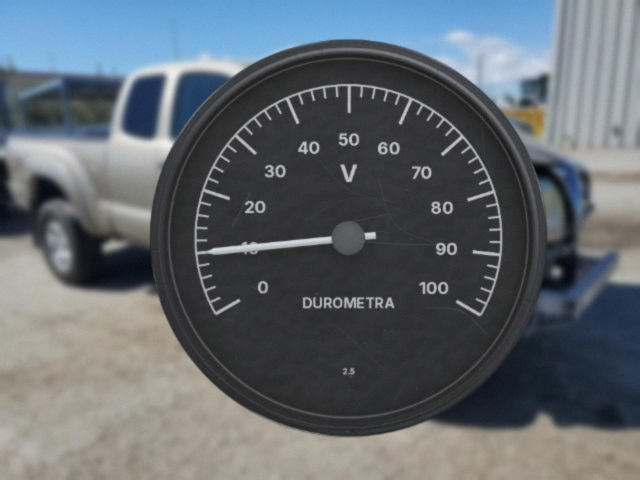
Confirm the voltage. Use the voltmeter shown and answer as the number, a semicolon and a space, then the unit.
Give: 10; V
